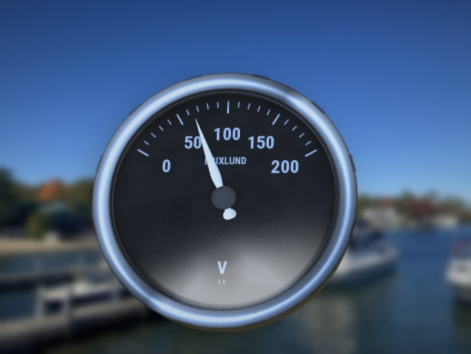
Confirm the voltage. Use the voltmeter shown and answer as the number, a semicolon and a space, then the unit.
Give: 65; V
